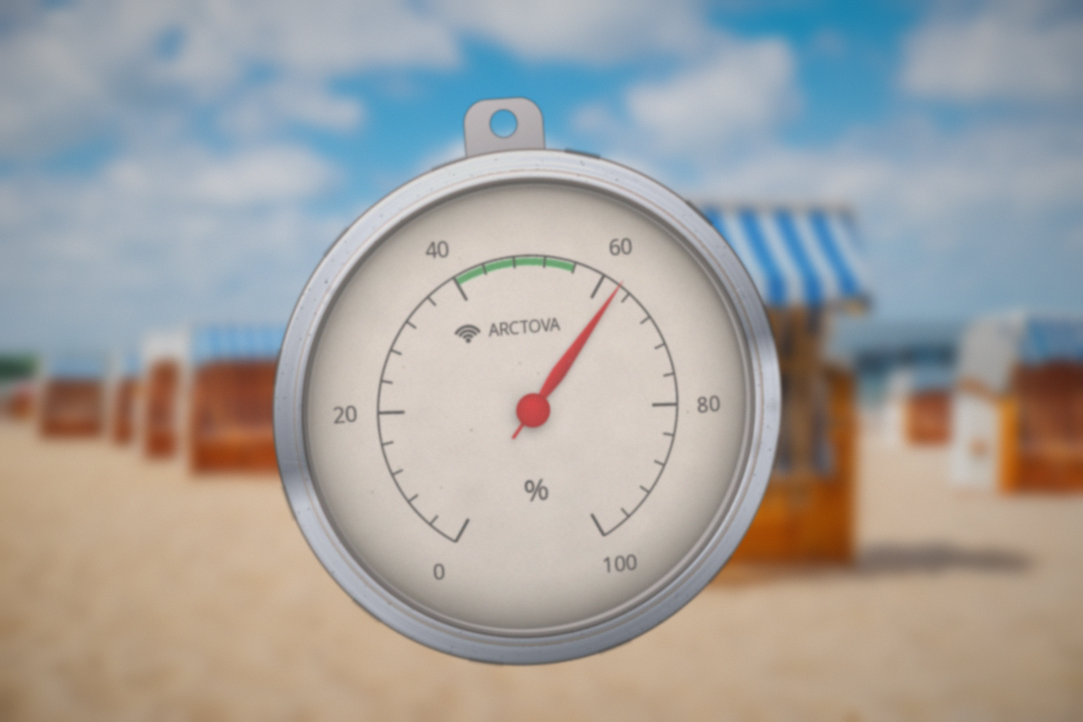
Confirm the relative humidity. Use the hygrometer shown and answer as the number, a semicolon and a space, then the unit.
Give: 62; %
